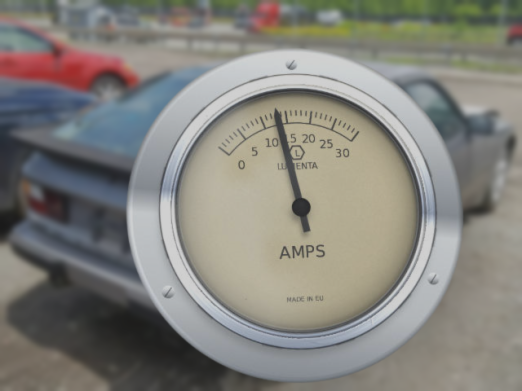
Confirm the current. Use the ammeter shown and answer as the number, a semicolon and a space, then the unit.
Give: 13; A
